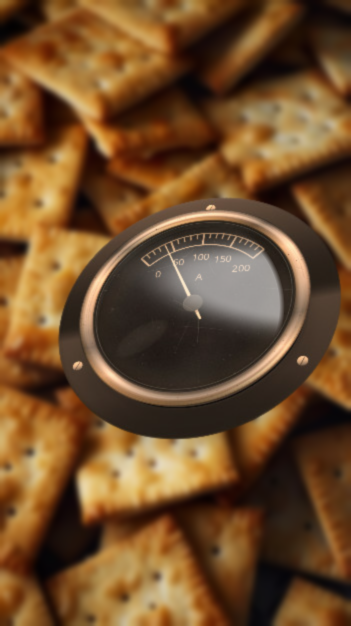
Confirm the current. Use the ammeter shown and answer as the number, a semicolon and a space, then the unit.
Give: 40; A
